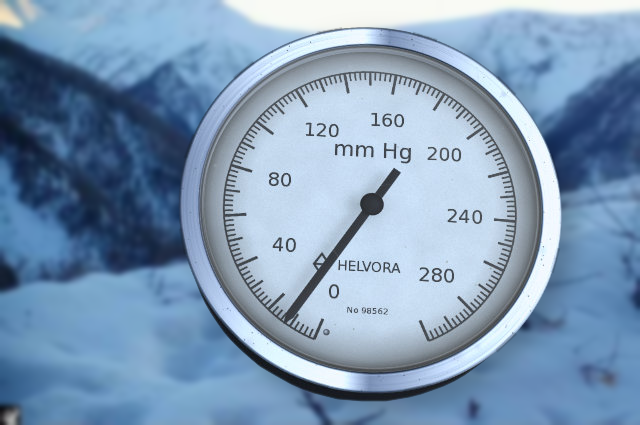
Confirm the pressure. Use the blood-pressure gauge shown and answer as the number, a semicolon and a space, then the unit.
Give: 12; mmHg
